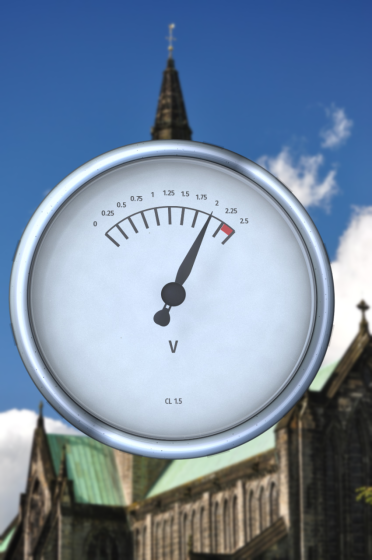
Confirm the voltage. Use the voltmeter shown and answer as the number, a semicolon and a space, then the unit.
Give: 2; V
